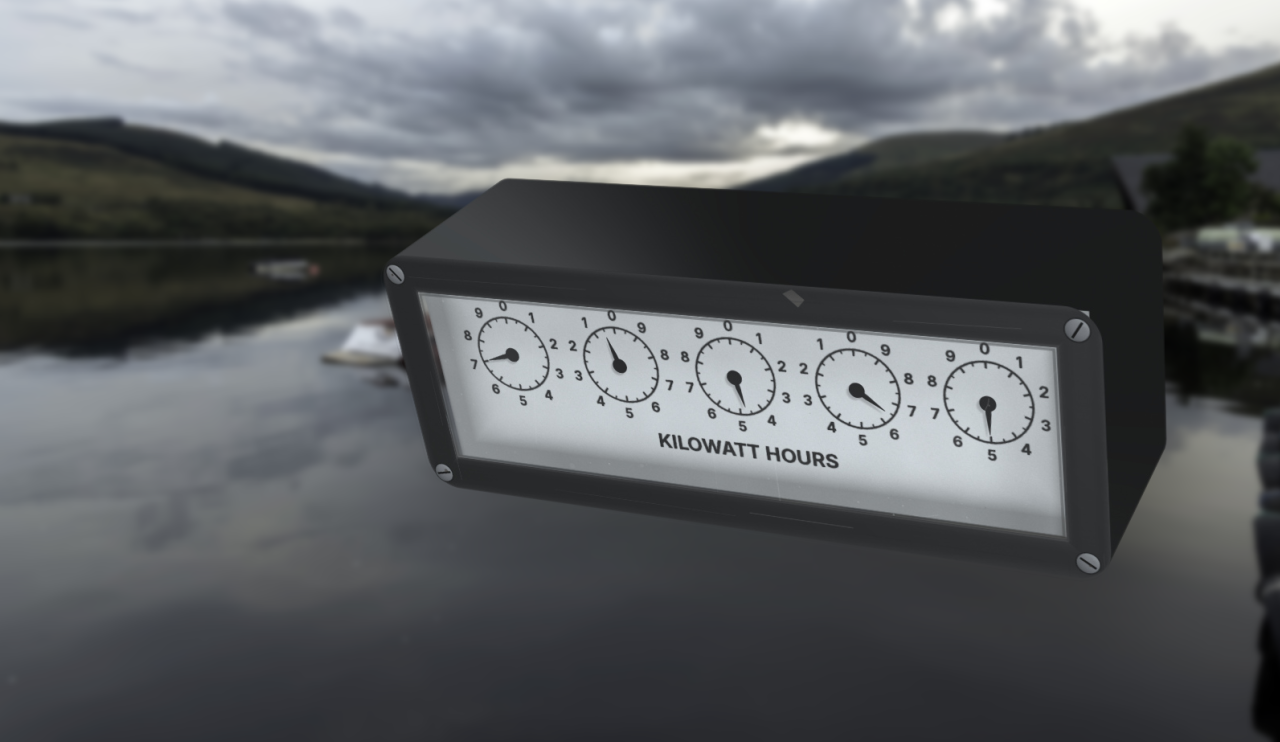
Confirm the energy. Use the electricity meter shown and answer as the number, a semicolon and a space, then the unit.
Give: 70465; kWh
